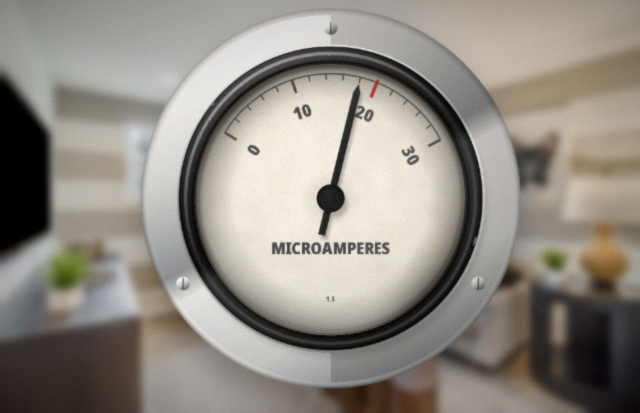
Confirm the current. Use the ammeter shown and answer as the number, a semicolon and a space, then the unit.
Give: 18; µA
